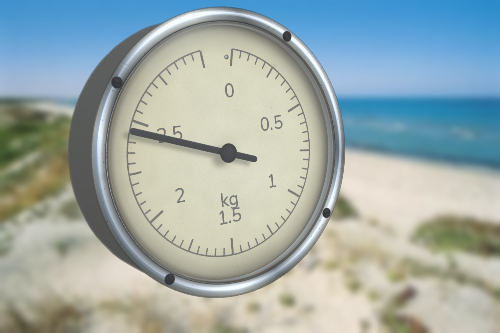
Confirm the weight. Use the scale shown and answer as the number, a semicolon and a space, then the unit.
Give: 2.45; kg
